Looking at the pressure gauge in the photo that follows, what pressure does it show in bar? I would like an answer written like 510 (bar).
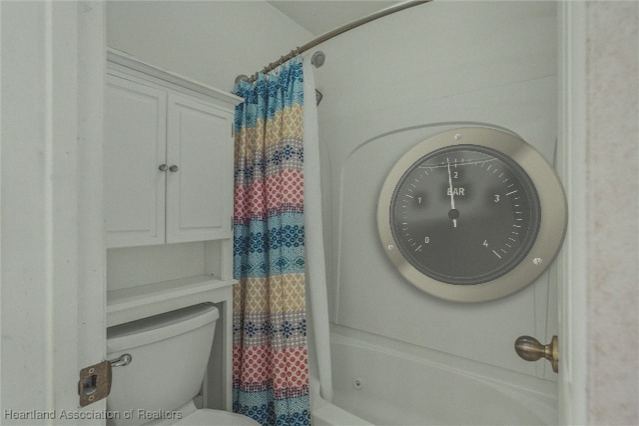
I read 1.9 (bar)
